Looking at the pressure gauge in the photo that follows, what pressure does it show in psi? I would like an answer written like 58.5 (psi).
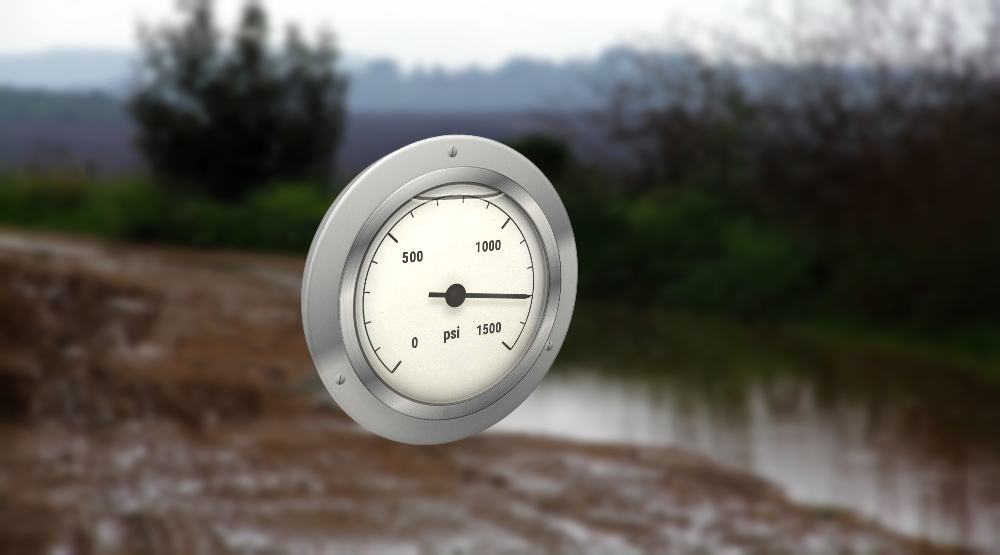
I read 1300 (psi)
